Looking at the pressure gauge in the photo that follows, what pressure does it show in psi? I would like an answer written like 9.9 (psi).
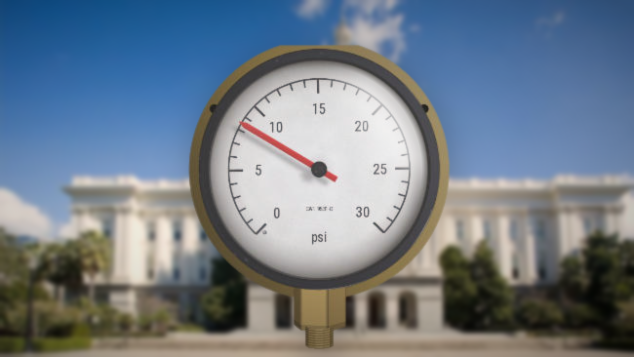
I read 8.5 (psi)
